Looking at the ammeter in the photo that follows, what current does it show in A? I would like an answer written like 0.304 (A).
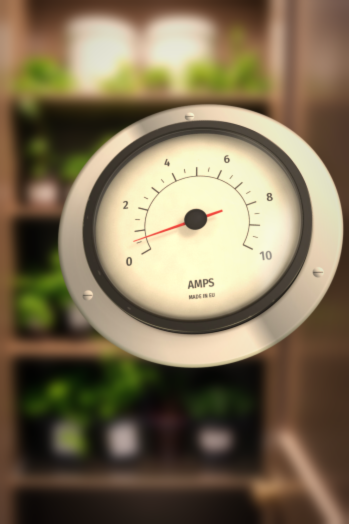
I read 0.5 (A)
